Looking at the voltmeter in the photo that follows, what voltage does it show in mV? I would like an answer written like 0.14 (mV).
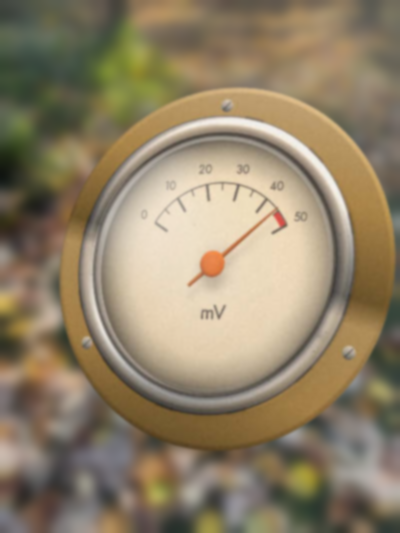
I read 45 (mV)
